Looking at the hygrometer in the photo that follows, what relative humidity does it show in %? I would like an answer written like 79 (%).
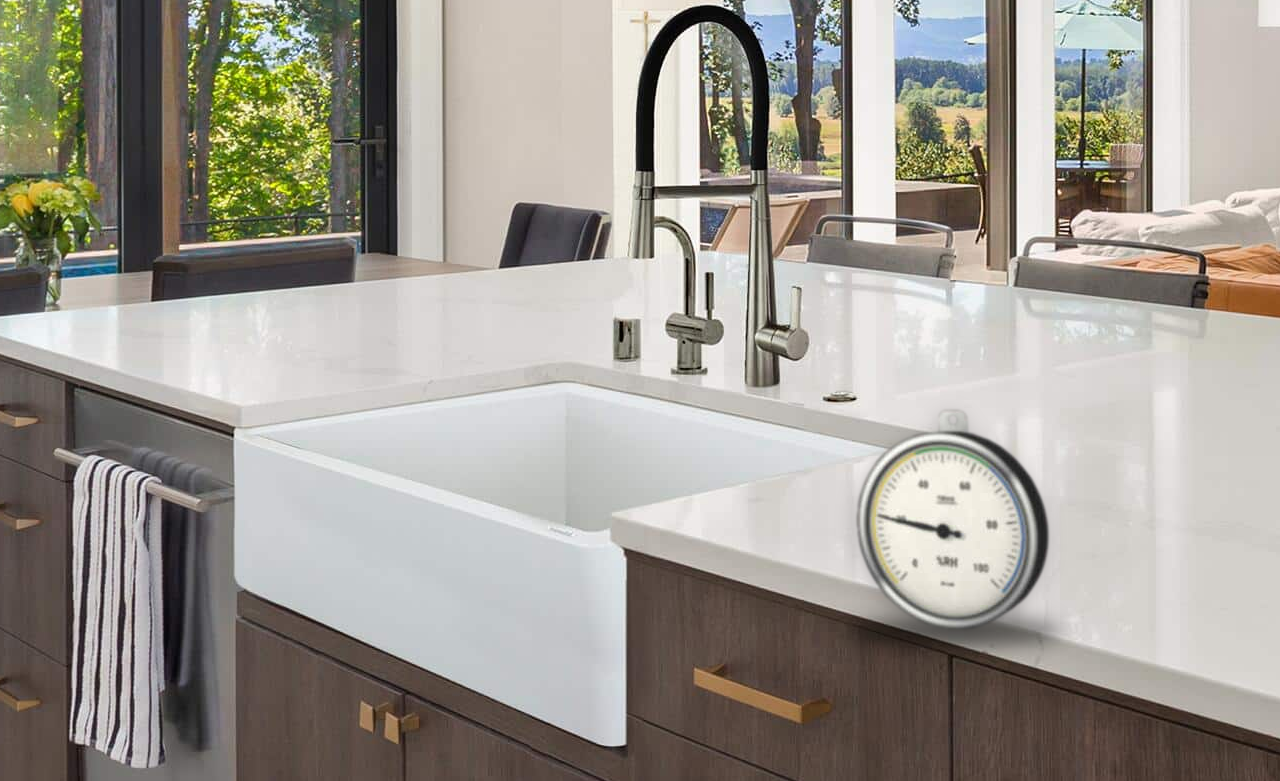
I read 20 (%)
